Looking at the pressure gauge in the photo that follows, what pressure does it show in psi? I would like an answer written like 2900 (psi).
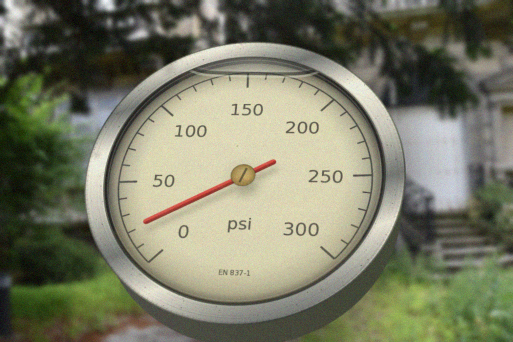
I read 20 (psi)
